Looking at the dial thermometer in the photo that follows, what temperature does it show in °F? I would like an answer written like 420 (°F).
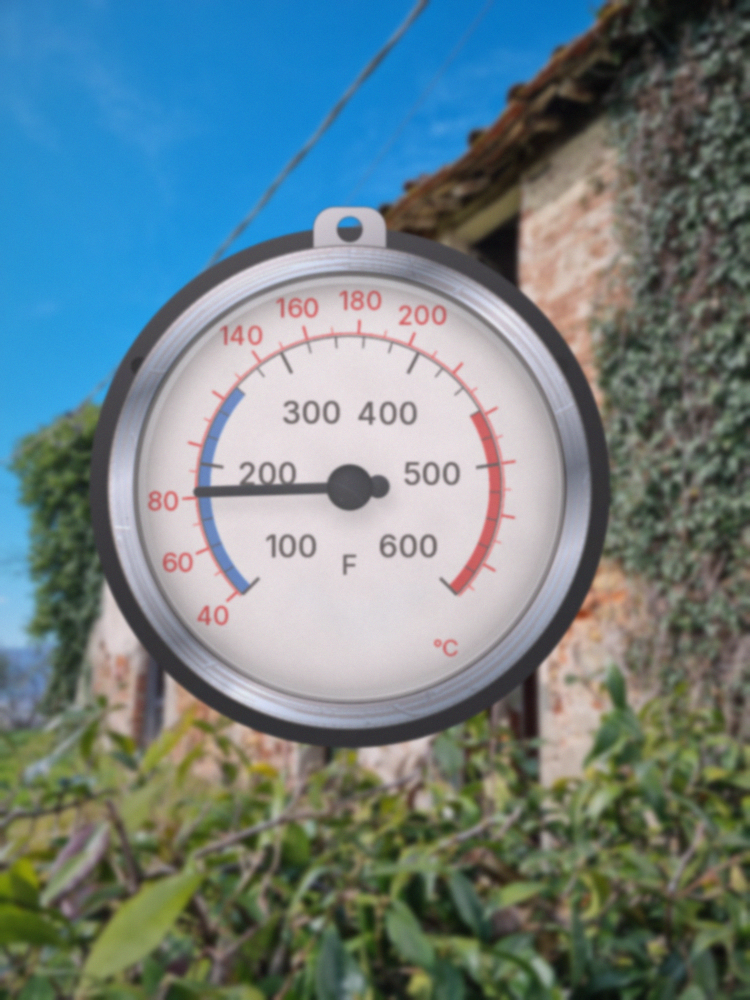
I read 180 (°F)
